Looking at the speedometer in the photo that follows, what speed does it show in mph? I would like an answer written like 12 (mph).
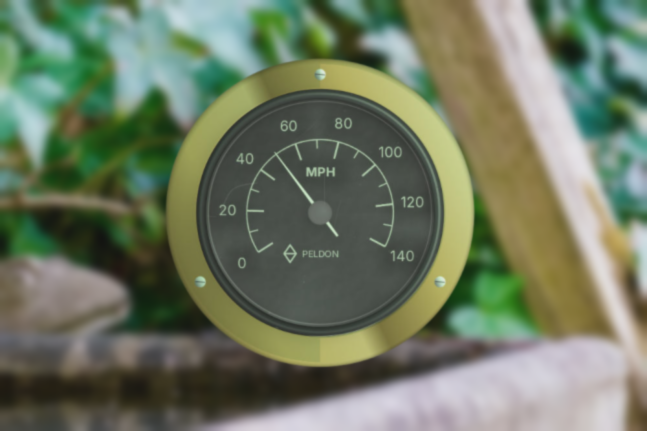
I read 50 (mph)
